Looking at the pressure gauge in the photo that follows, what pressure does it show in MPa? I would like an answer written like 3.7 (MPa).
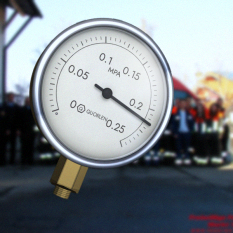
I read 0.215 (MPa)
